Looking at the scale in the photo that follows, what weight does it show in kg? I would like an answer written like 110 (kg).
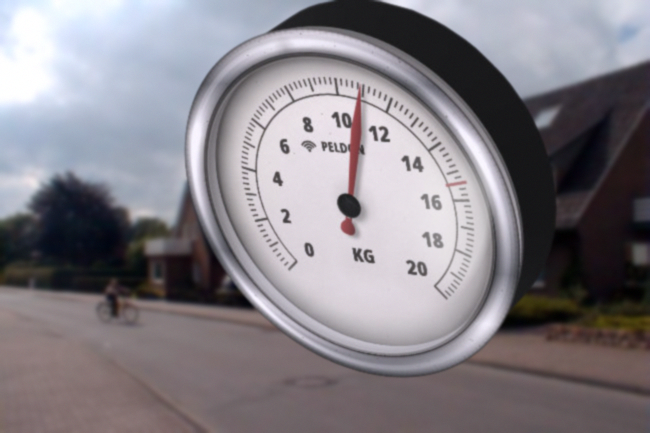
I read 11 (kg)
